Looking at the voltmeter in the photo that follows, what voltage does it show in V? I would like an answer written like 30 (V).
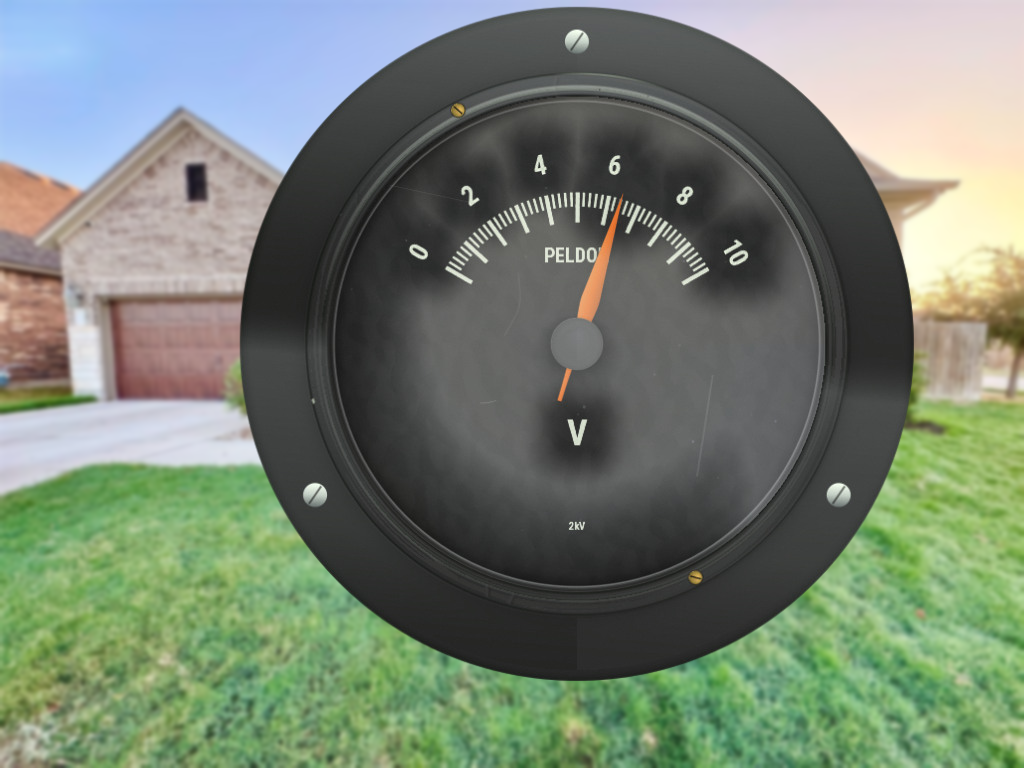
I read 6.4 (V)
